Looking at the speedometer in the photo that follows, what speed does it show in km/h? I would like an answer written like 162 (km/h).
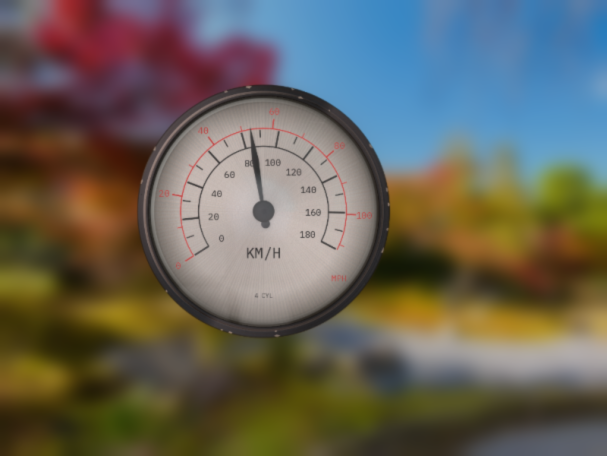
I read 85 (km/h)
